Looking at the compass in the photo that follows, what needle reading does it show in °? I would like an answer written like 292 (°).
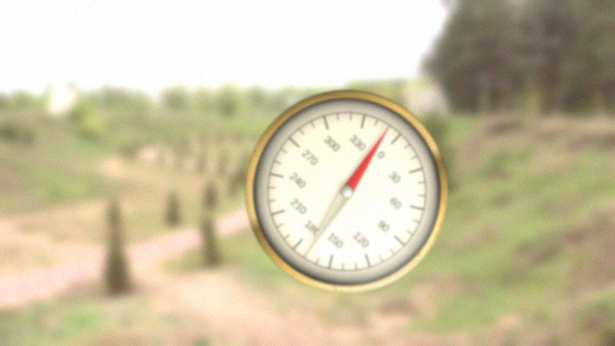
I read 350 (°)
